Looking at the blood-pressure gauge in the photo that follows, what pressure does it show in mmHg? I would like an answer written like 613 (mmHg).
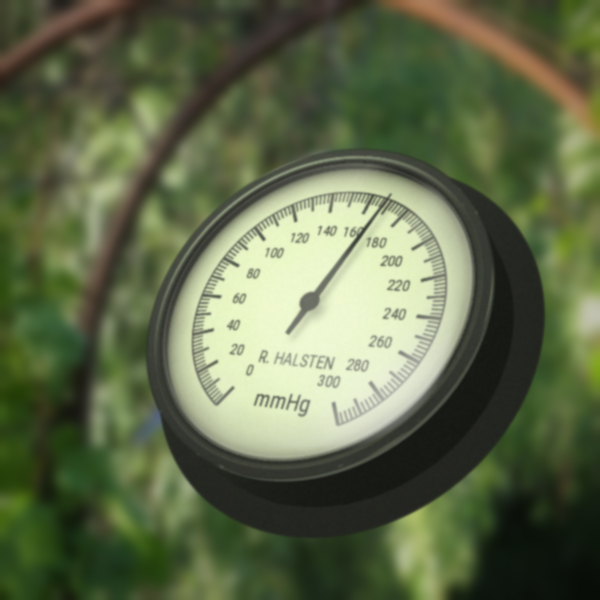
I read 170 (mmHg)
